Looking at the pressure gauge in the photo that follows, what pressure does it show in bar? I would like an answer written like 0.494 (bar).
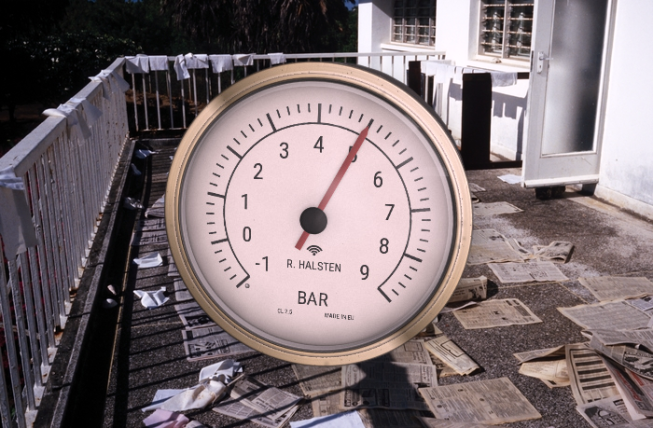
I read 5 (bar)
